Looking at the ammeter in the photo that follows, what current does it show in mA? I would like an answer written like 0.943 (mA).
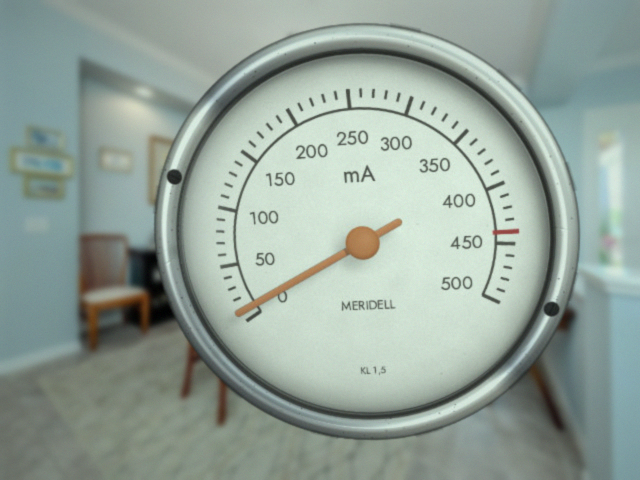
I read 10 (mA)
